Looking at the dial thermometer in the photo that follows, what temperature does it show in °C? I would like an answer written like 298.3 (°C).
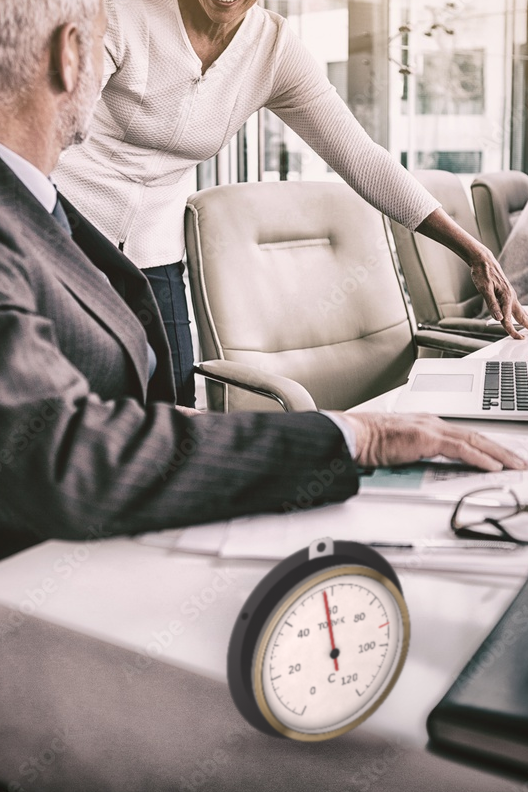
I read 56 (°C)
